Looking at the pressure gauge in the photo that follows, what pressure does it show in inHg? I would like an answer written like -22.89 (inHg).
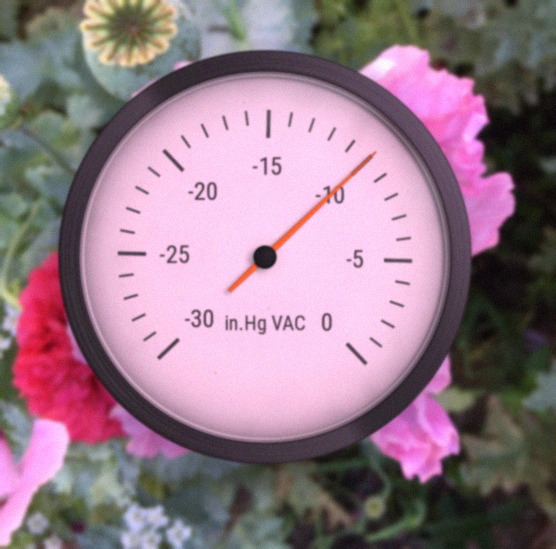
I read -10 (inHg)
